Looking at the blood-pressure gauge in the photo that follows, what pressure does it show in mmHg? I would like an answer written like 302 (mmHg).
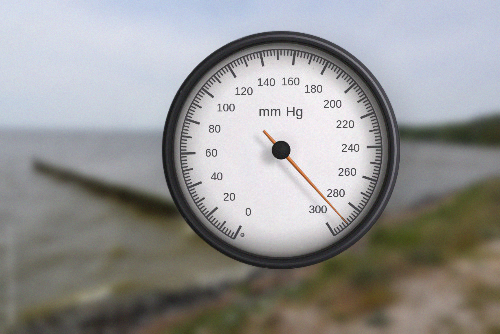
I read 290 (mmHg)
